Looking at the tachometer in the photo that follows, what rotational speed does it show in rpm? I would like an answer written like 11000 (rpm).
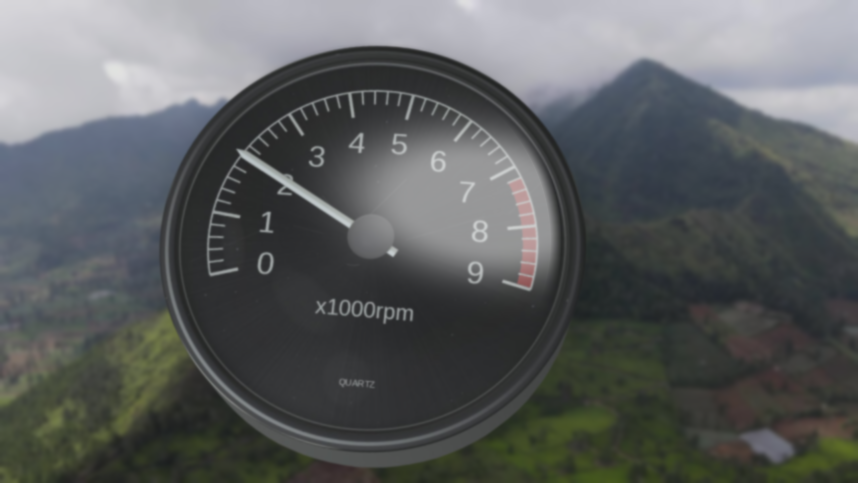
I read 2000 (rpm)
